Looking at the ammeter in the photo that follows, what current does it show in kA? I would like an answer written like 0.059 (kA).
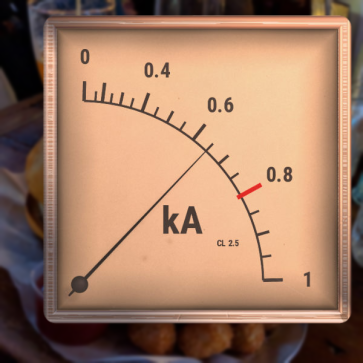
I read 0.65 (kA)
